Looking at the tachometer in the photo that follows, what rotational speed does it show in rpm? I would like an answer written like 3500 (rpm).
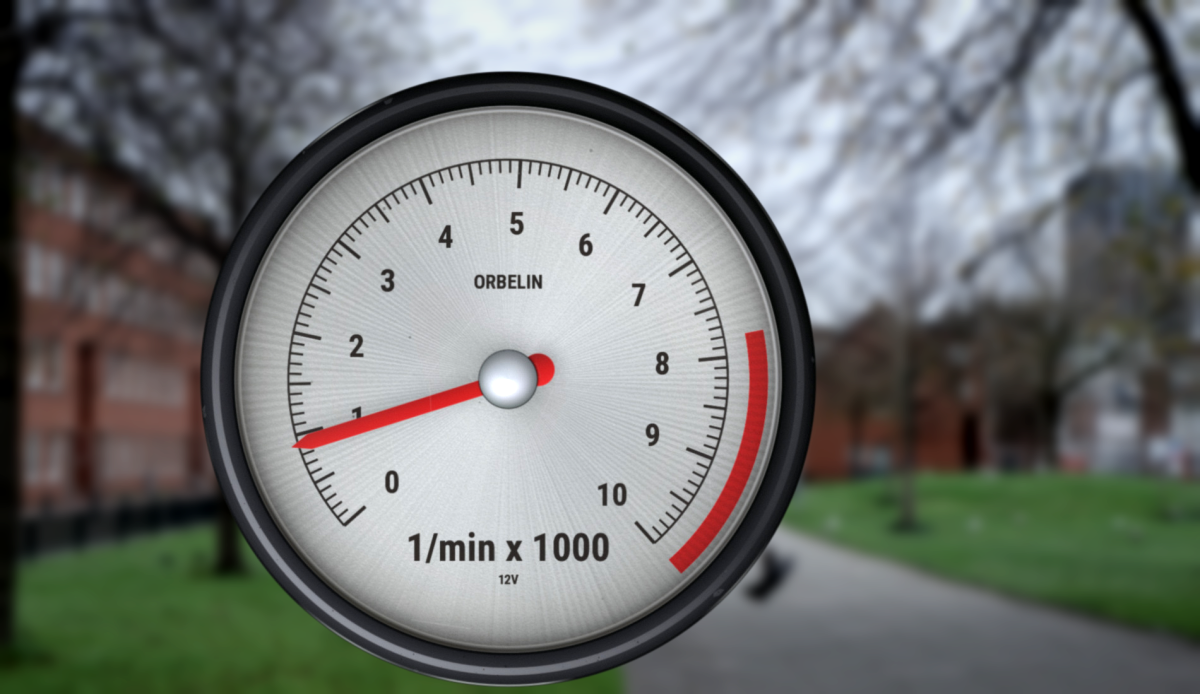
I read 900 (rpm)
